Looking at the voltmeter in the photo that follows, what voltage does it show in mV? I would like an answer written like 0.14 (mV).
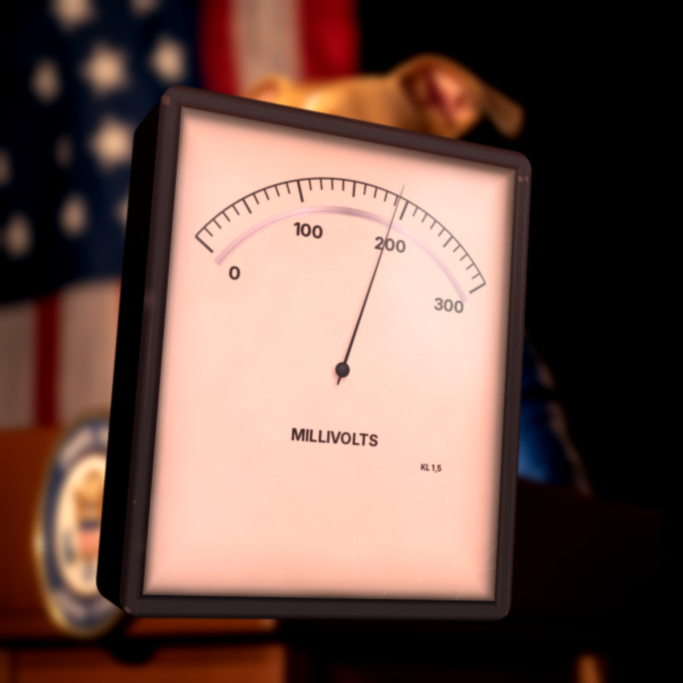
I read 190 (mV)
